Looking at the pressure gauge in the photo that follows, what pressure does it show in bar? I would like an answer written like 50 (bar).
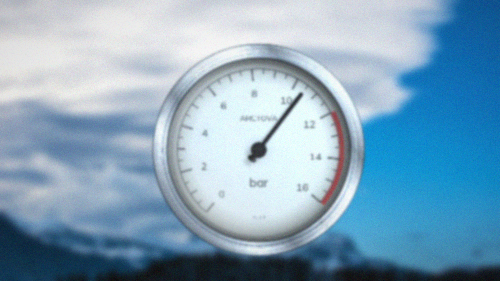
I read 10.5 (bar)
